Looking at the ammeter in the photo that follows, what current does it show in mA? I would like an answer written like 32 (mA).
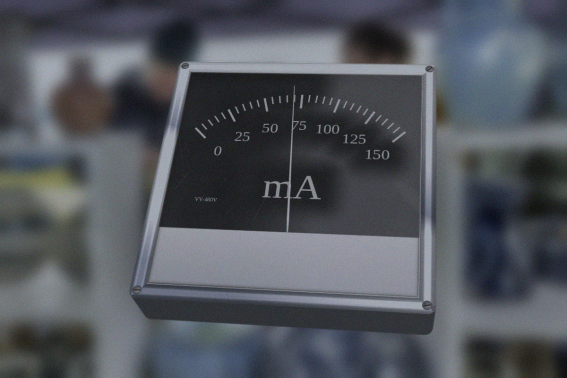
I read 70 (mA)
